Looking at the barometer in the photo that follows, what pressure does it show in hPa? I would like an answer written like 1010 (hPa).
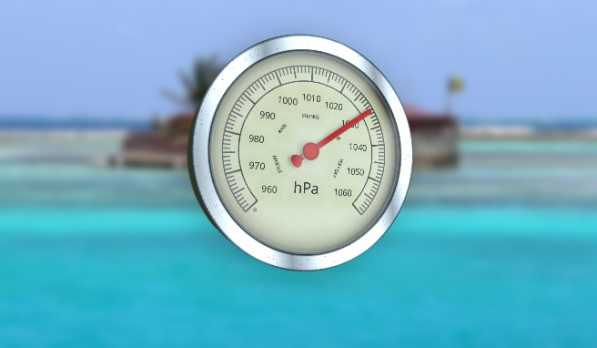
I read 1030 (hPa)
